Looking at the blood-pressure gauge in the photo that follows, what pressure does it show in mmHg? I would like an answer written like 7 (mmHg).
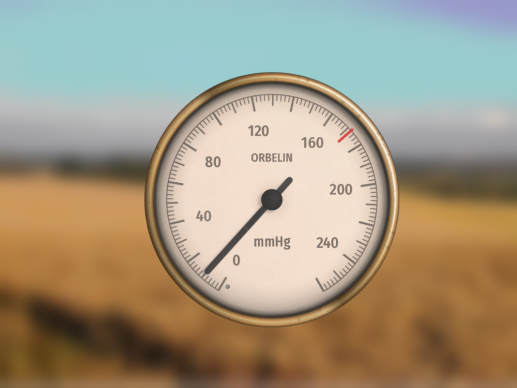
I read 10 (mmHg)
